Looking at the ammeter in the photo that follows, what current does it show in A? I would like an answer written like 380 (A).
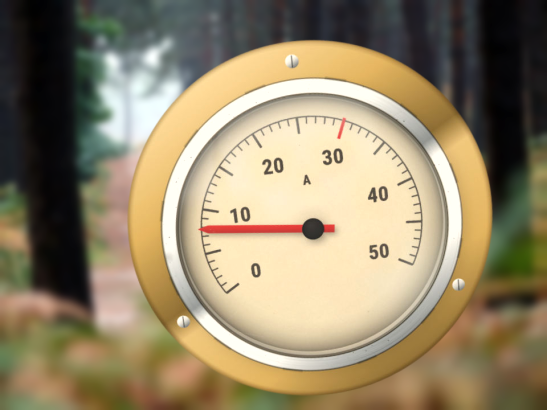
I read 8 (A)
